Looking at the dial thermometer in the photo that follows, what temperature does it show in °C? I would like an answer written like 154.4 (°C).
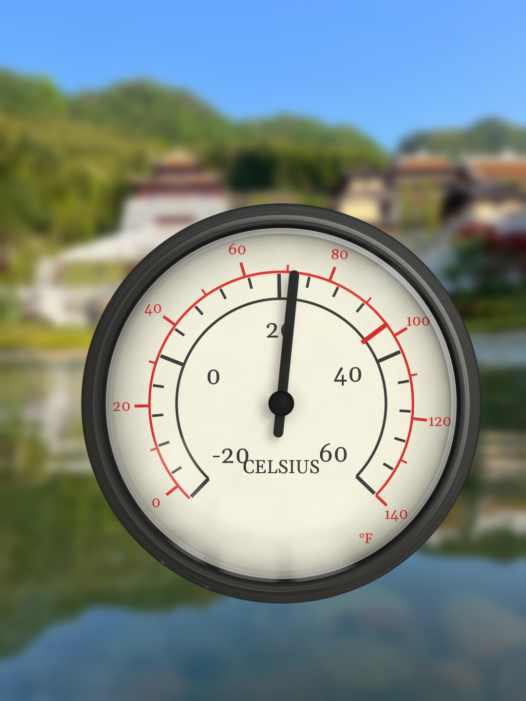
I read 22 (°C)
